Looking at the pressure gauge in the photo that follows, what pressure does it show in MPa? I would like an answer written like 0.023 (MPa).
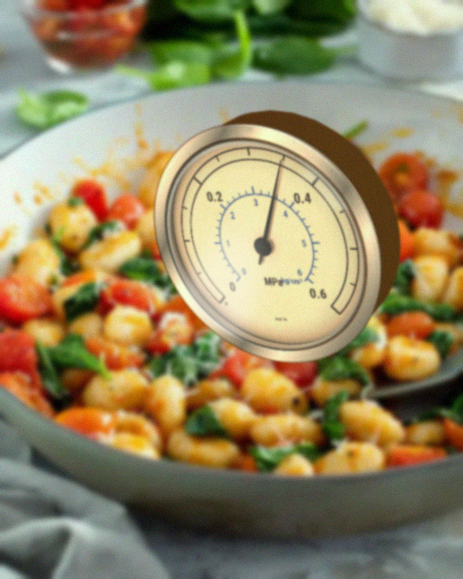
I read 0.35 (MPa)
